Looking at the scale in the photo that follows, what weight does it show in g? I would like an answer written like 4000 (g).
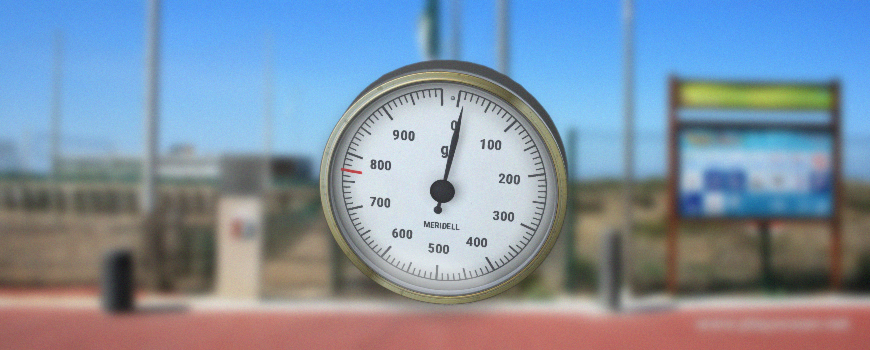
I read 10 (g)
